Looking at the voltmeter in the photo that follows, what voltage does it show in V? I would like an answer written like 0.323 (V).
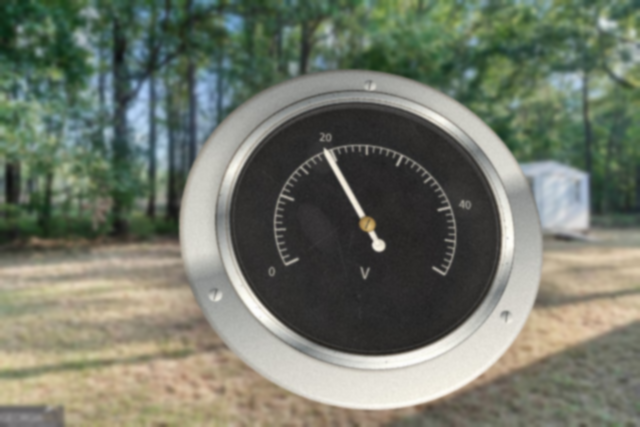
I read 19 (V)
